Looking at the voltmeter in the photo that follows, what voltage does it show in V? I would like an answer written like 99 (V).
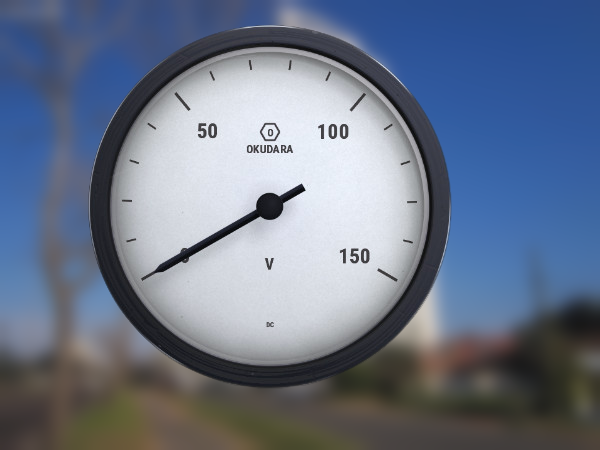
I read 0 (V)
